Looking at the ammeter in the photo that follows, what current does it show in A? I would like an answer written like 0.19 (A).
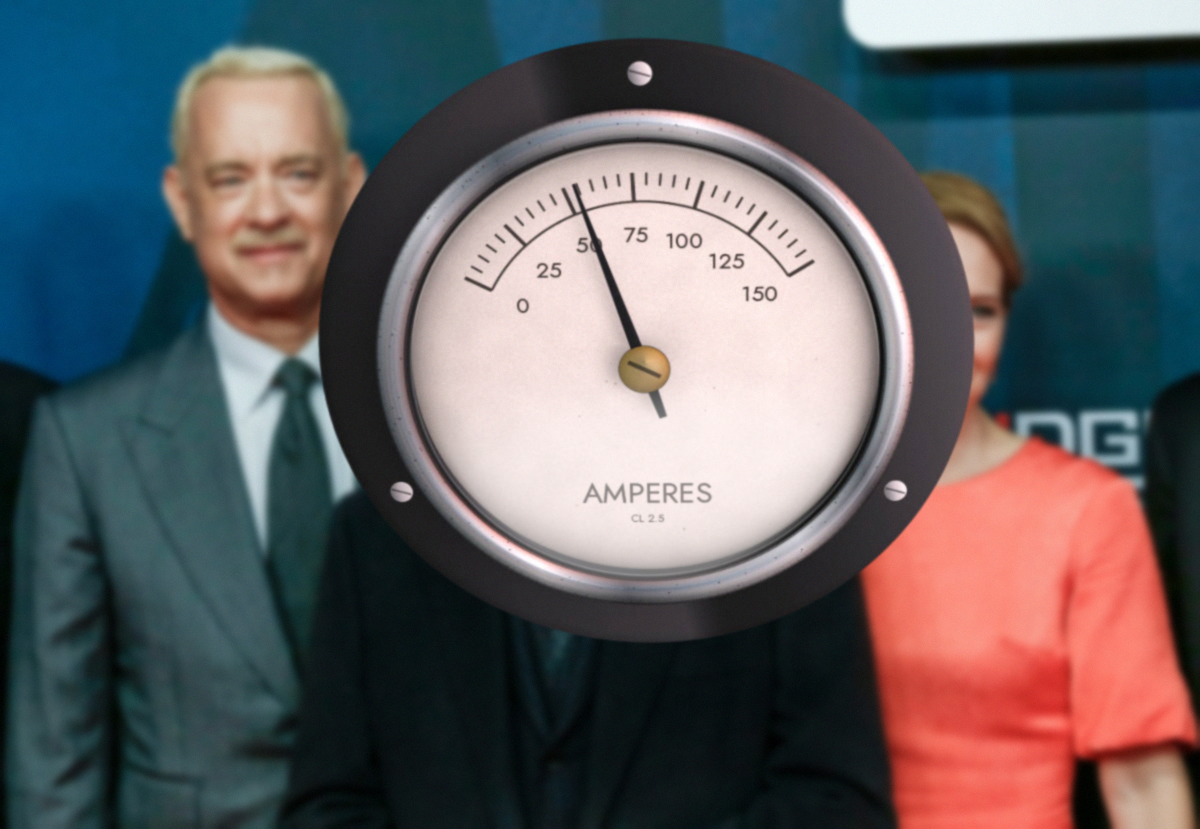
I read 55 (A)
